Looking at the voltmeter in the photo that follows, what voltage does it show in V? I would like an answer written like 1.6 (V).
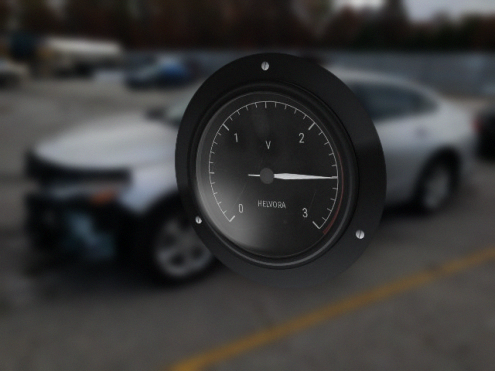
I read 2.5 (V)
